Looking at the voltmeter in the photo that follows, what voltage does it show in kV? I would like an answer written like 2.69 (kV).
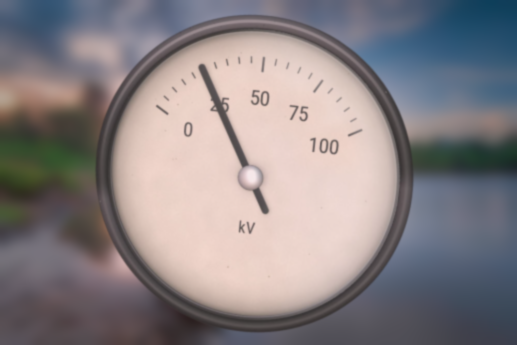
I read 25 (kV)
